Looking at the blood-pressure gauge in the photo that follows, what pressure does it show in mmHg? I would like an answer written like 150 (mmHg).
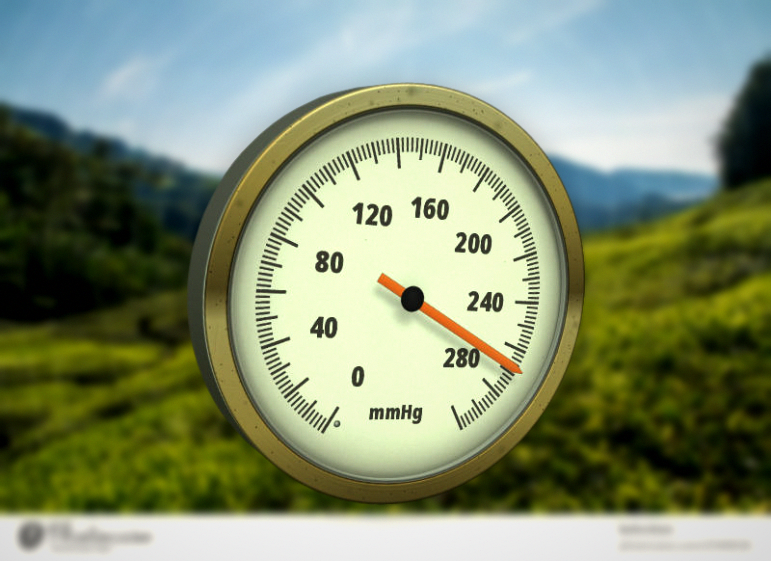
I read 268 (mmHg)
